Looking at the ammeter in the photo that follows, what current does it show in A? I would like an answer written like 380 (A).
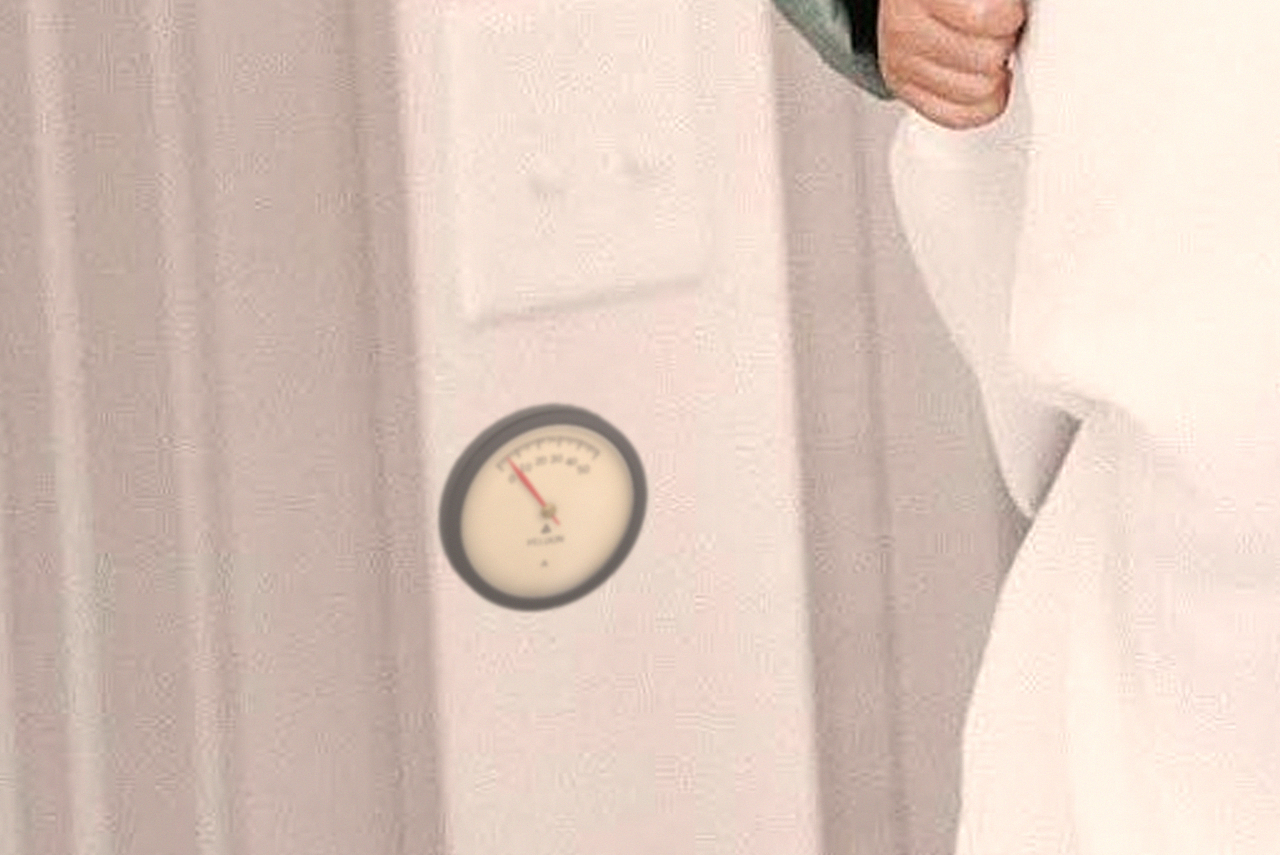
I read 5 (A)
